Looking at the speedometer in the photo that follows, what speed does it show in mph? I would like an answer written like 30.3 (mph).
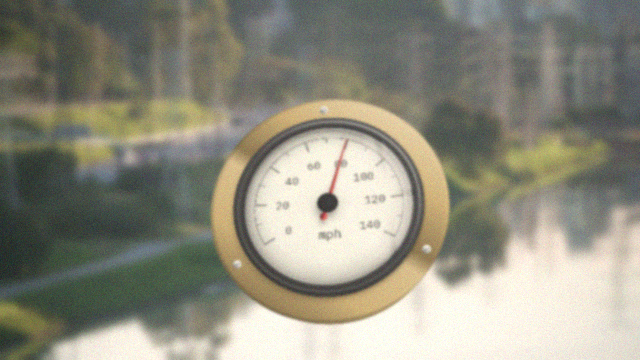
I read 80 (mph)
